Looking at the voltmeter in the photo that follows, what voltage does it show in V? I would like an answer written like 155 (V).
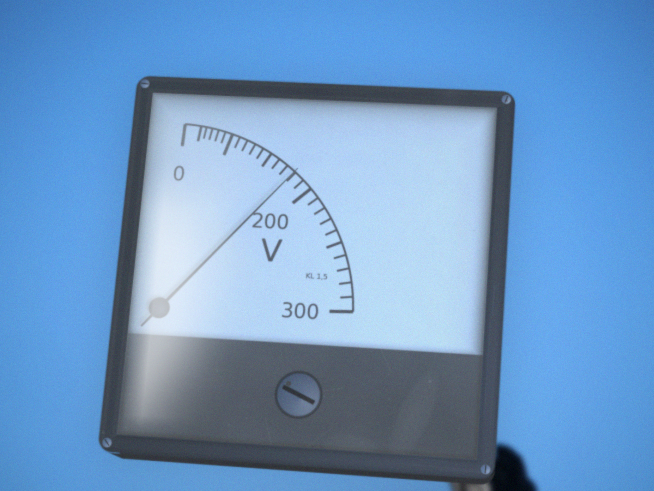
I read 180 (V)
